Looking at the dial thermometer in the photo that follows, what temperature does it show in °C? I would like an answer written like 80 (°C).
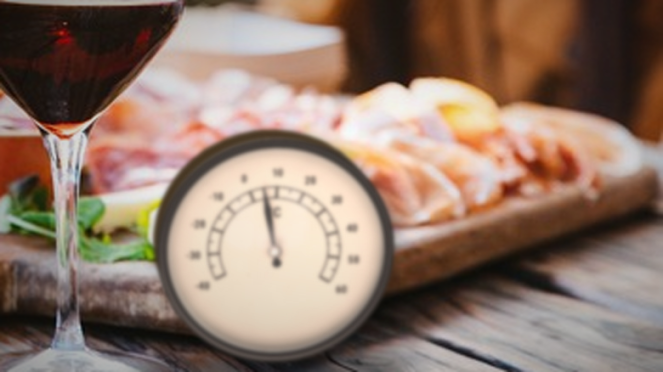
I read 5 (°C)
